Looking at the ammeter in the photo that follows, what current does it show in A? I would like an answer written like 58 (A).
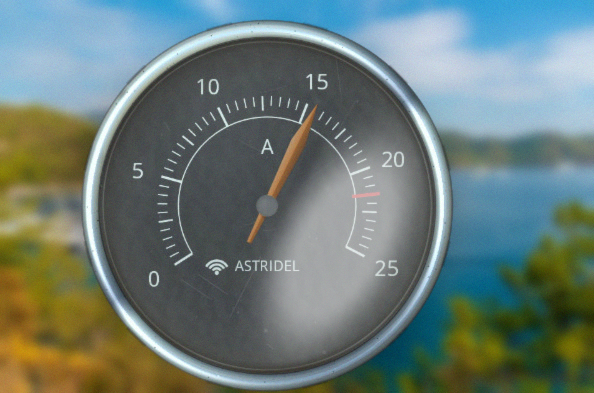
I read 15.5 (A)
